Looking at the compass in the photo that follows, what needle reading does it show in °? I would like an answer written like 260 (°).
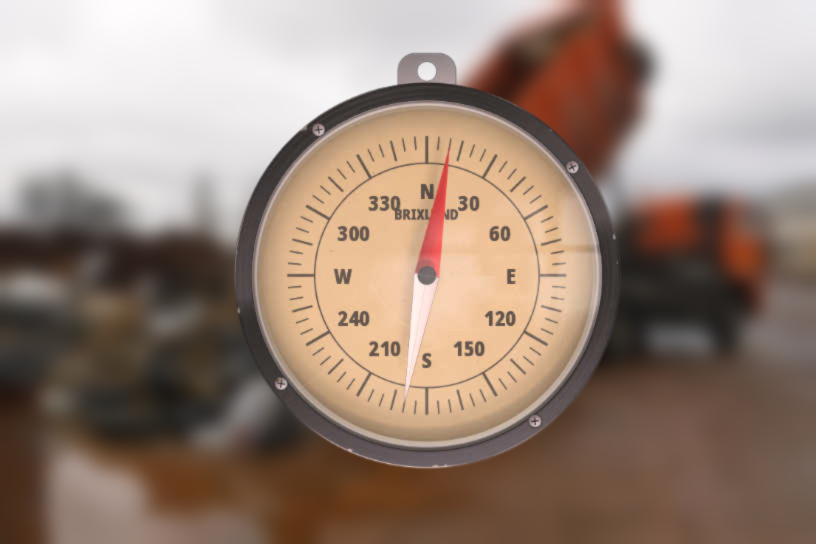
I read 10 (°)
